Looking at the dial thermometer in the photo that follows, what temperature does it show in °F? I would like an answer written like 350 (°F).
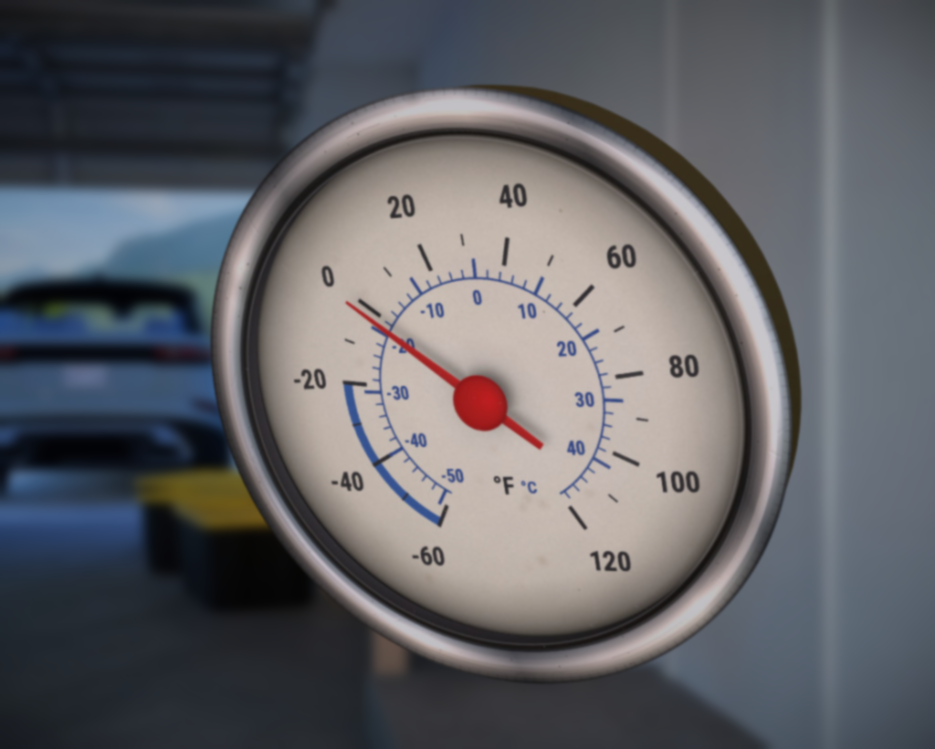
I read 0 (°F)
